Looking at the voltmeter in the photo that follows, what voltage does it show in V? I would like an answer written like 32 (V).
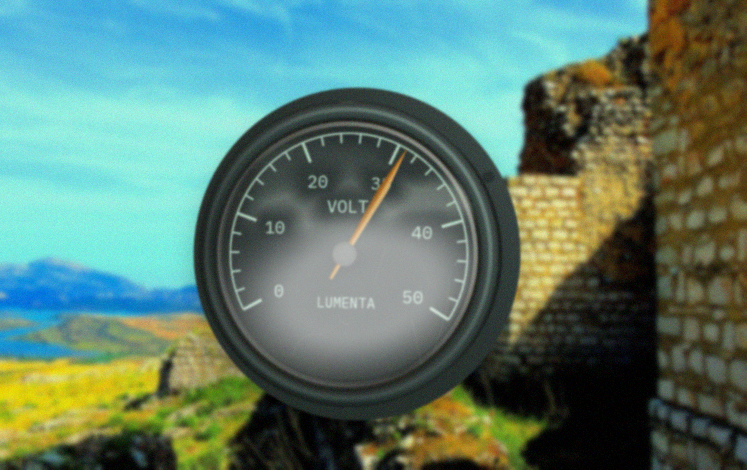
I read 31 (V)
